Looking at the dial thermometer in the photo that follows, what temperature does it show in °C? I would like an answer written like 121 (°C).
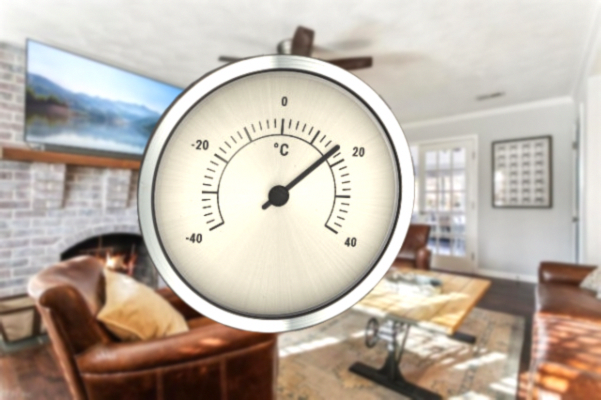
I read 16 (°C)
